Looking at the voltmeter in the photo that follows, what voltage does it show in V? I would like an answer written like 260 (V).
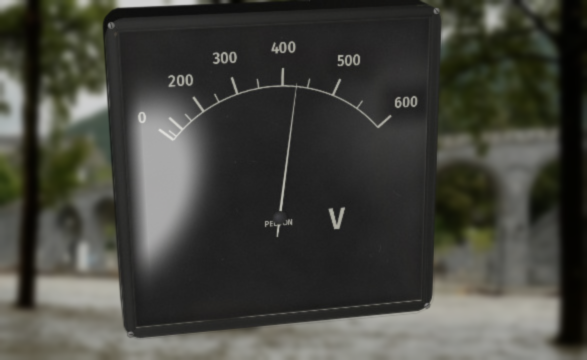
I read 425 (V)
